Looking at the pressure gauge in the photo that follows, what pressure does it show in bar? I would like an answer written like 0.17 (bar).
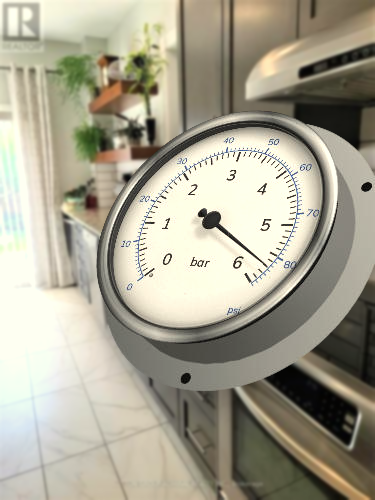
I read 5.7 (bar)
